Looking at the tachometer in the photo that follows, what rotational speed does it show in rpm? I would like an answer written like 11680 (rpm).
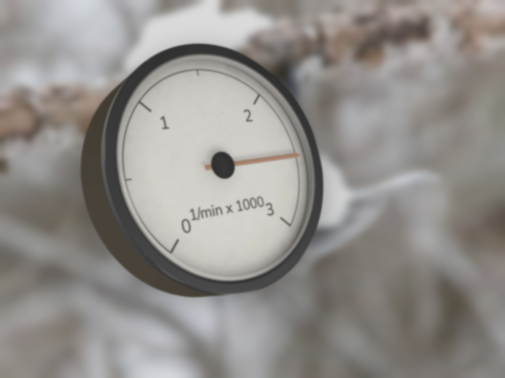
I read 2500 (rpm)
